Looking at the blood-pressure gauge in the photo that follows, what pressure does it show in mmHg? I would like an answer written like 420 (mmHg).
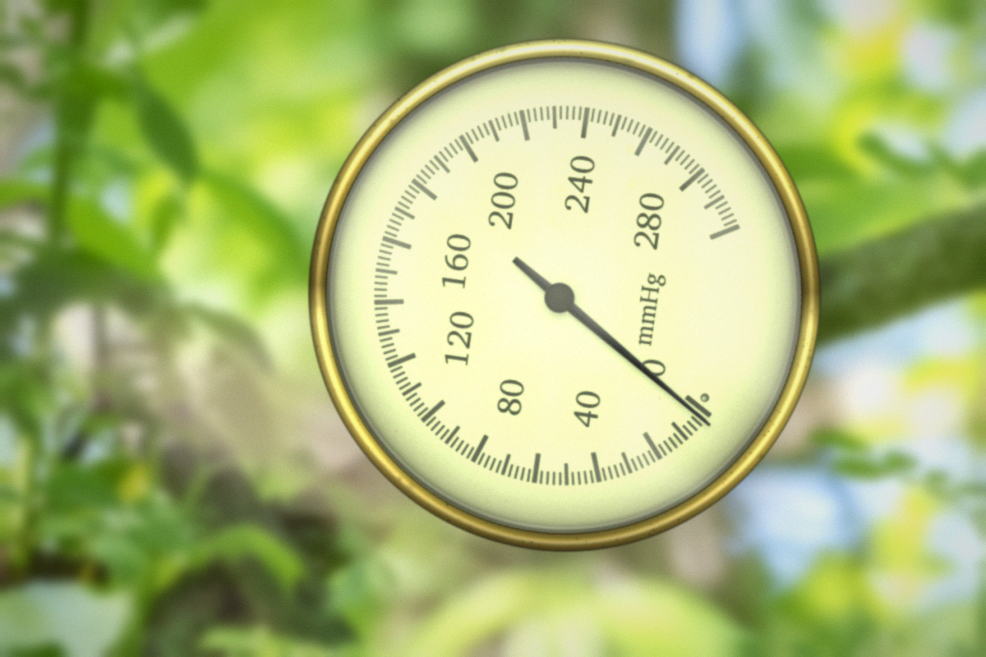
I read 2 (mmHg)
